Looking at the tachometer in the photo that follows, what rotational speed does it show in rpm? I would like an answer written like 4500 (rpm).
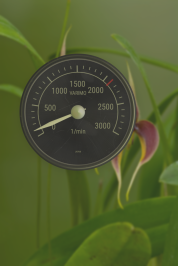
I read 100 (rpm)
